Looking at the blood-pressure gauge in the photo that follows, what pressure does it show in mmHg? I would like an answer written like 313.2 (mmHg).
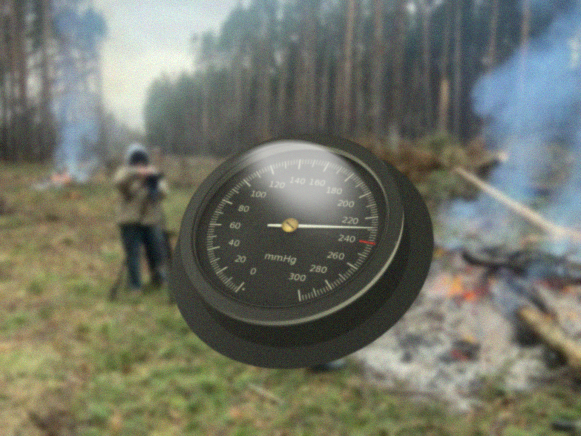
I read 230 (mmHg)
